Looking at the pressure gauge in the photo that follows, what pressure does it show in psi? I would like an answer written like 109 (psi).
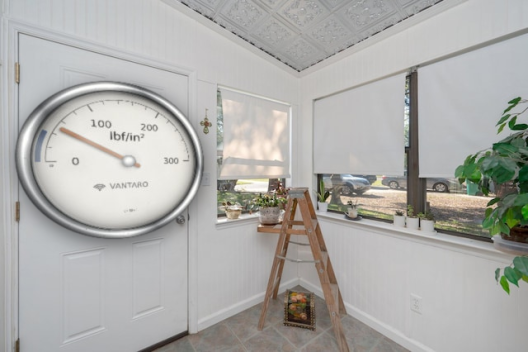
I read 50 (psi)
